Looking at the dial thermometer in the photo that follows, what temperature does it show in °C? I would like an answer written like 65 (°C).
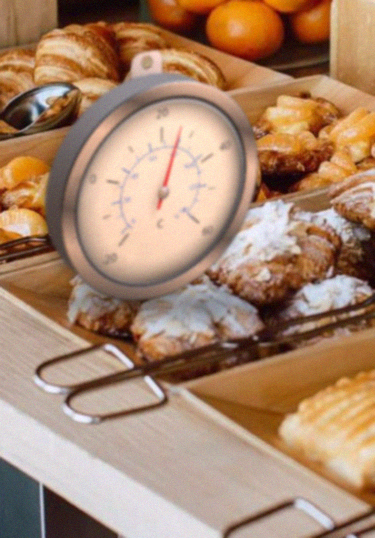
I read 25 (°C)
